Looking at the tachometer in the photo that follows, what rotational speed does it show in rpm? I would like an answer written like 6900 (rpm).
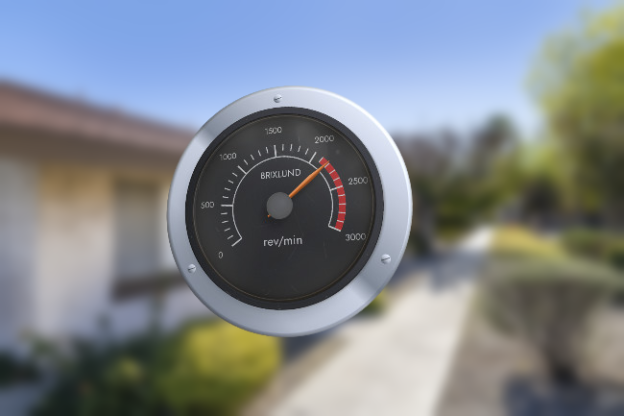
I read 2200 (rpm)
